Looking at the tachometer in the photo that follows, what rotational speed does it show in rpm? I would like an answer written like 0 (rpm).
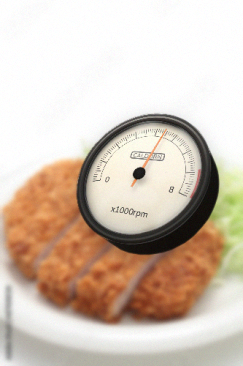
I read 4500 (rpm)
